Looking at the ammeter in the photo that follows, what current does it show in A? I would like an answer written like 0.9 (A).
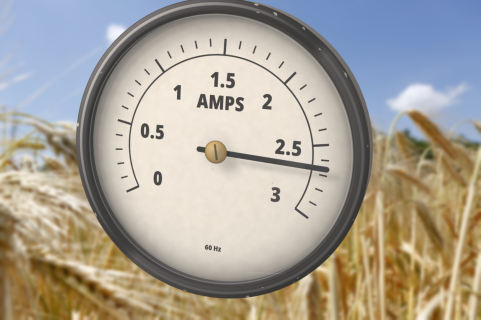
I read 2.65 (A)
